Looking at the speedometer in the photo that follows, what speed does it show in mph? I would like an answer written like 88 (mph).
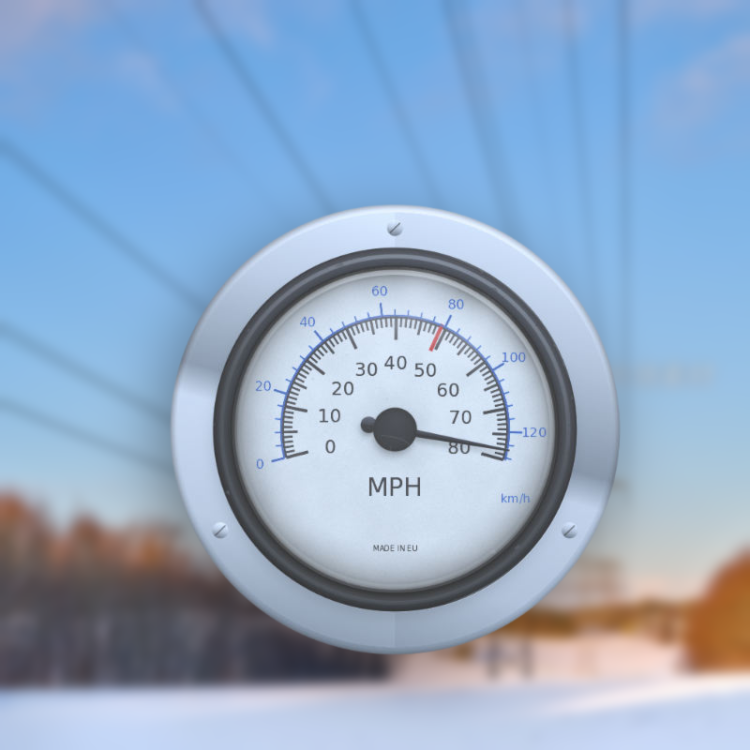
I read 78 (mph)
